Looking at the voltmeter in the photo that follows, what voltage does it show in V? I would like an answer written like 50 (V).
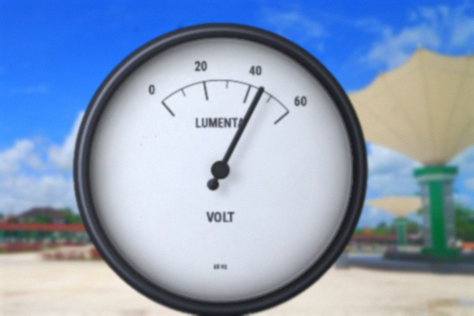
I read 45 (V)
